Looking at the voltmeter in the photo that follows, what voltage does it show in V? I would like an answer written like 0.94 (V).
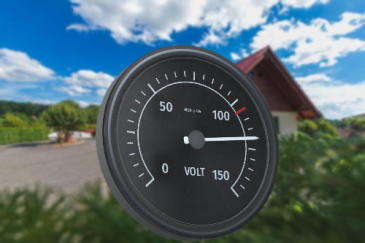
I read 120 (V)
